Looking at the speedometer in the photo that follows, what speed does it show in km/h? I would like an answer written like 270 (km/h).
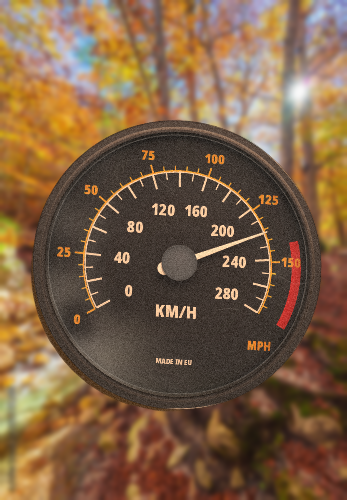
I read 220 (km/h)
